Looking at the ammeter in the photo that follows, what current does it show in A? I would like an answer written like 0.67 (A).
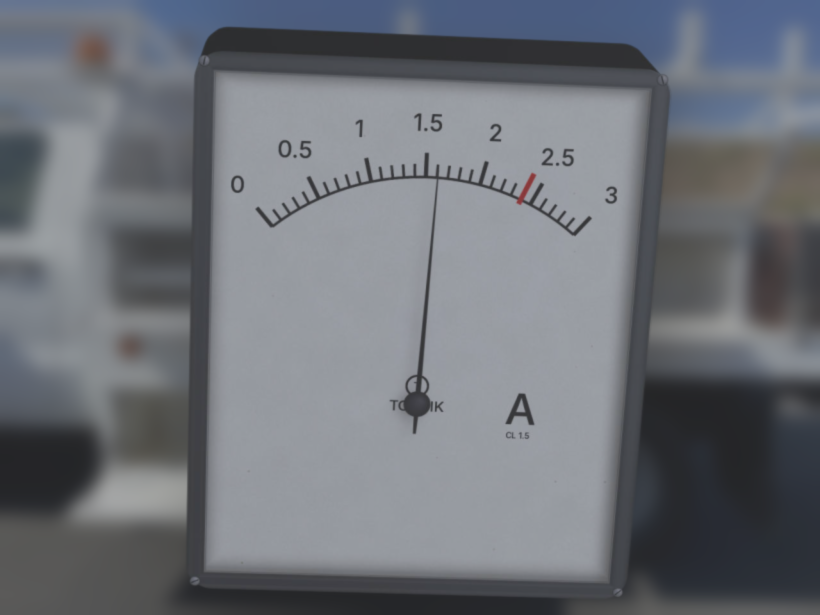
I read 1.6 (A)
